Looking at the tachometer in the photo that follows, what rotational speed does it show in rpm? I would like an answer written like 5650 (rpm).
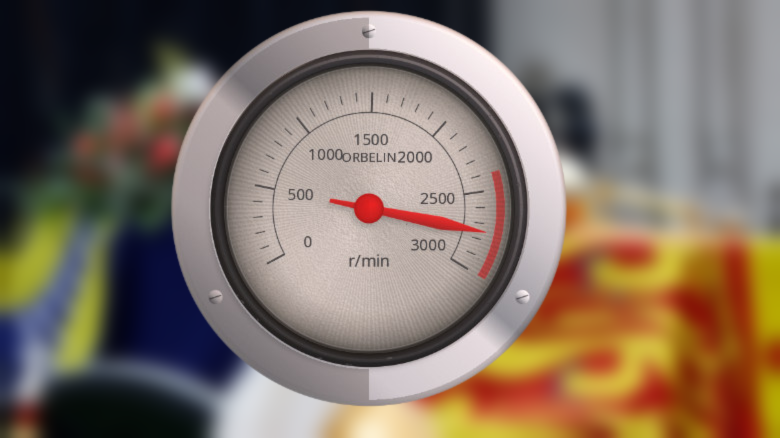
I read 2750 (rpm)
